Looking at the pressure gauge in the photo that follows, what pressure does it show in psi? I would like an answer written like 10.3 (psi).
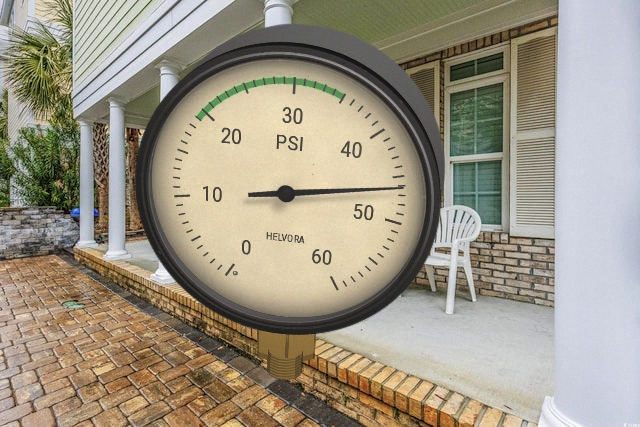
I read 46 (psi)
